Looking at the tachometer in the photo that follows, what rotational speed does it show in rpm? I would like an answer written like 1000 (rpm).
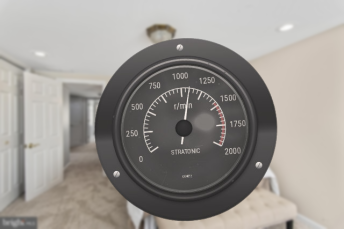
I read 1100 (rpm)
